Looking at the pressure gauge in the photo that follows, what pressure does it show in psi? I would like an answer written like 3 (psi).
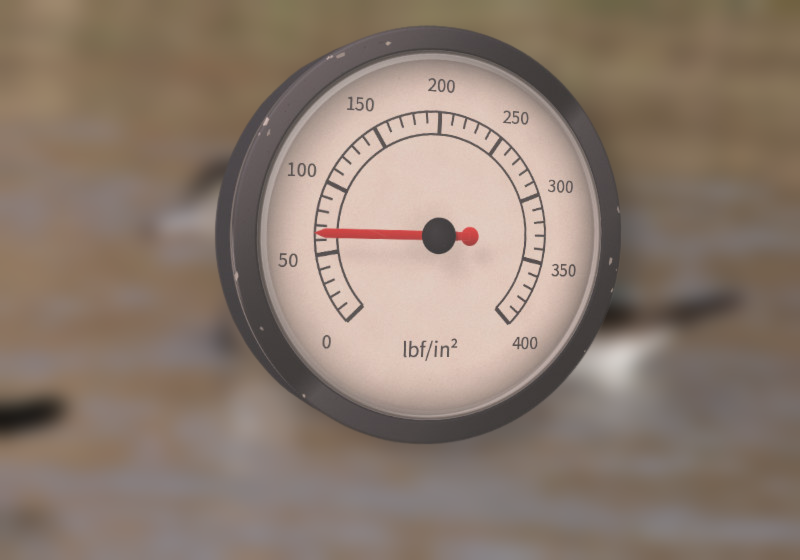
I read 65 (psi)
